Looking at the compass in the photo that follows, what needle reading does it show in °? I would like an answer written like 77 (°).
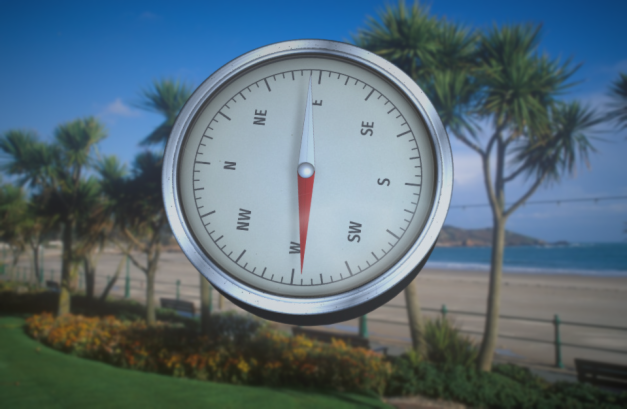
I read 265 (°)
